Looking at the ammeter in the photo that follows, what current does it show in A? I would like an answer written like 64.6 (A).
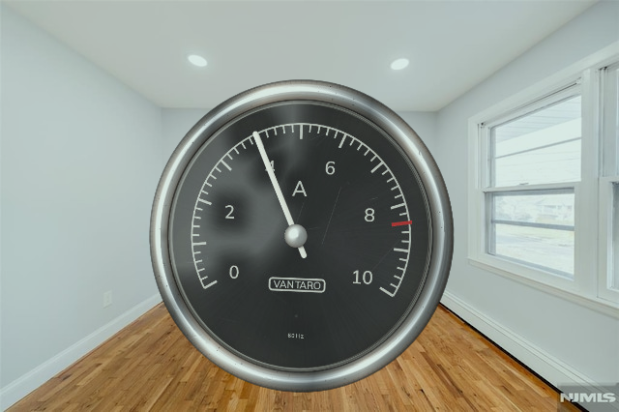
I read 4 (A)
